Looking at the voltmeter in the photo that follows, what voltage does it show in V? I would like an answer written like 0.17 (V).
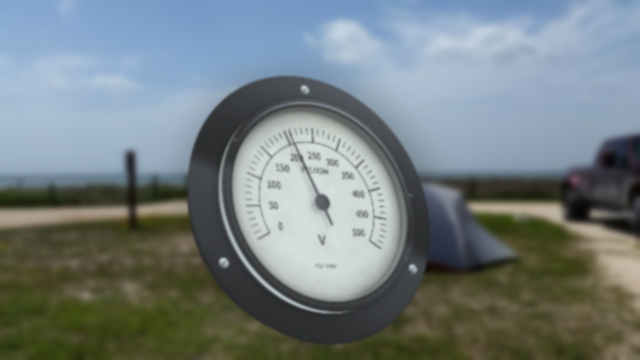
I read 200 (V)
